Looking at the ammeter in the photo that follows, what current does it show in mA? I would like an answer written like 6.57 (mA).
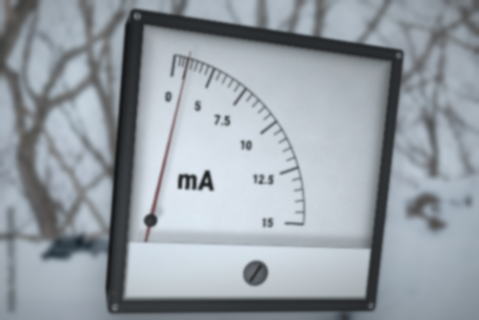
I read 2.5 (mA)
